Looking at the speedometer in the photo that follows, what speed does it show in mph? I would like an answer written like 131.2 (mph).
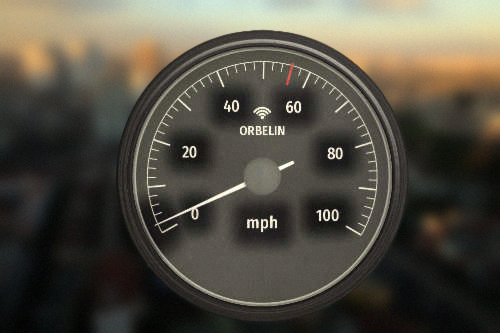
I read 2 (mph)
